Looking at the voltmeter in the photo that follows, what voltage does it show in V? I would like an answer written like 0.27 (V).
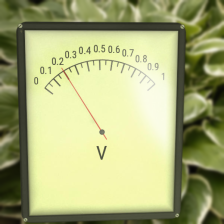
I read 0.2 (V)
